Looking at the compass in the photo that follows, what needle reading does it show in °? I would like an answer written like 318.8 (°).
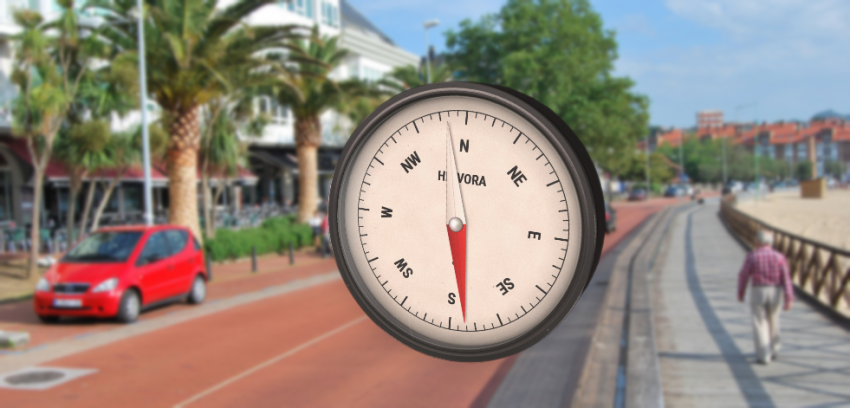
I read 170 (°)
